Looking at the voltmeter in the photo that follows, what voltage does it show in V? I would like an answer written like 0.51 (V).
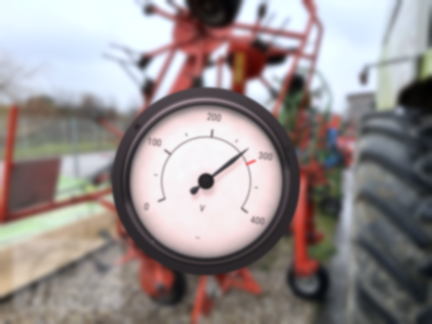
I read 275 (V)
